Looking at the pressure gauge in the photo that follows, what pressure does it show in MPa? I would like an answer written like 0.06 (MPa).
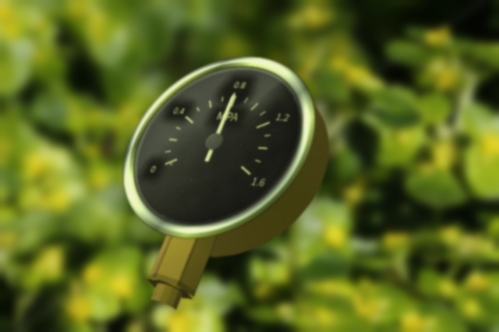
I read 0.8 (MPa)
